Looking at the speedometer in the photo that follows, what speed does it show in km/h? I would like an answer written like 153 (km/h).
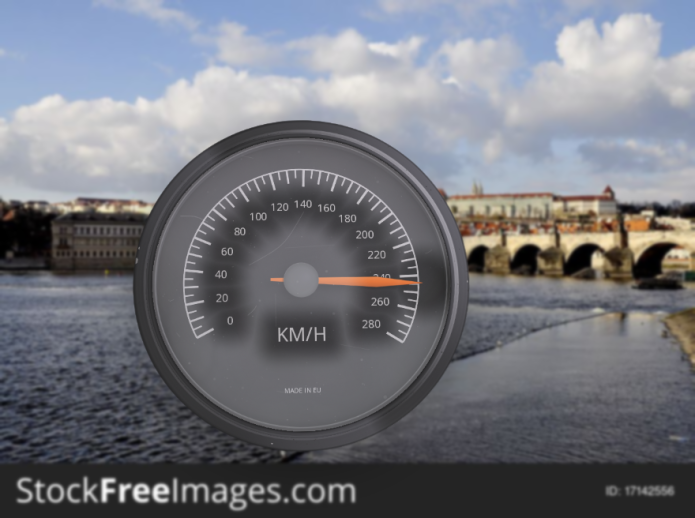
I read 245 (km/h)
